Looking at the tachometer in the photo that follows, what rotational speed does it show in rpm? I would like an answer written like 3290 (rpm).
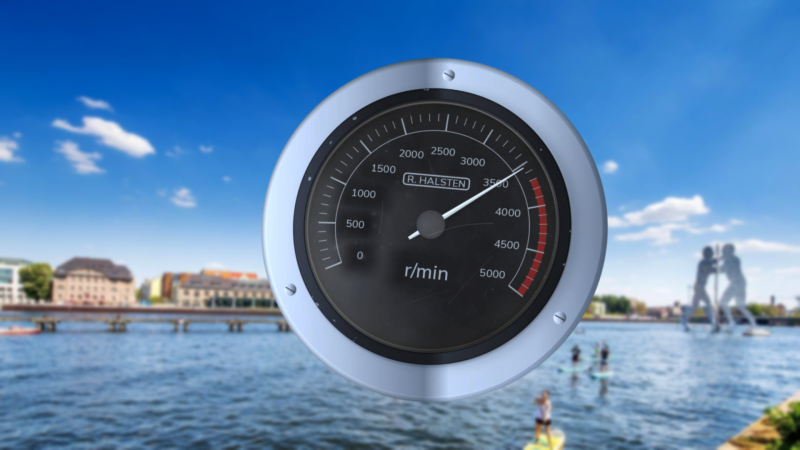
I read 3550 (rpm)
